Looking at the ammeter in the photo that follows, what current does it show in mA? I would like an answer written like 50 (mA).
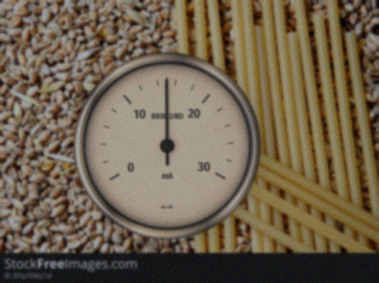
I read 15 (mA)
